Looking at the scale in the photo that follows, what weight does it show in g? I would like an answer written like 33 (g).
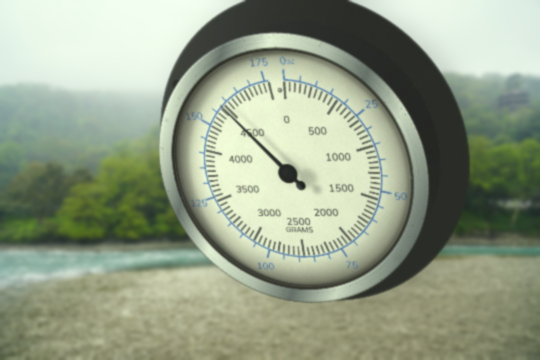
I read 4500 (g)
